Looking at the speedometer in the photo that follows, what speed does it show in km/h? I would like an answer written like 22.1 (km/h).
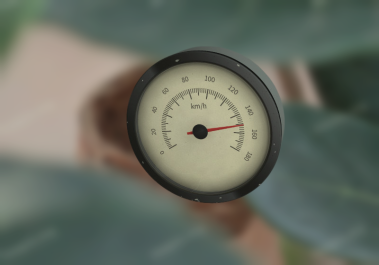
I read 150 (km/h)
